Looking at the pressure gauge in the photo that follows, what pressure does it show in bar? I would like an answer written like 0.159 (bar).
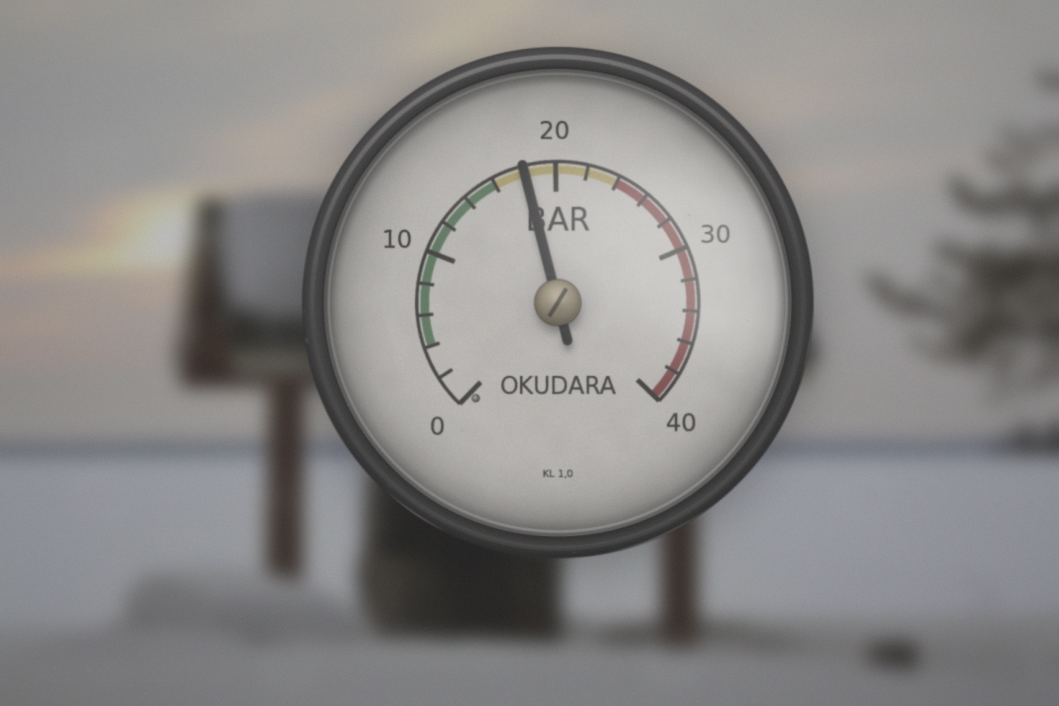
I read 18 (bar)
